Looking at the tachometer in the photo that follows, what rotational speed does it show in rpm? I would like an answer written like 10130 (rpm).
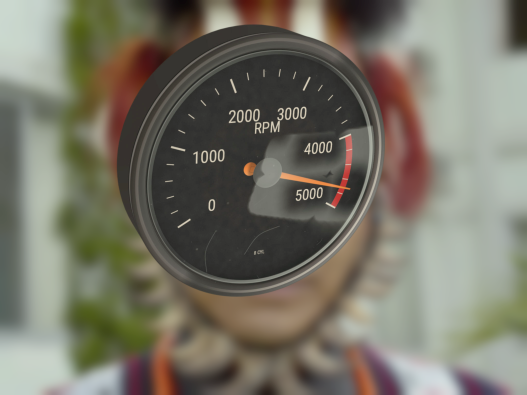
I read 4700 (rpm)
